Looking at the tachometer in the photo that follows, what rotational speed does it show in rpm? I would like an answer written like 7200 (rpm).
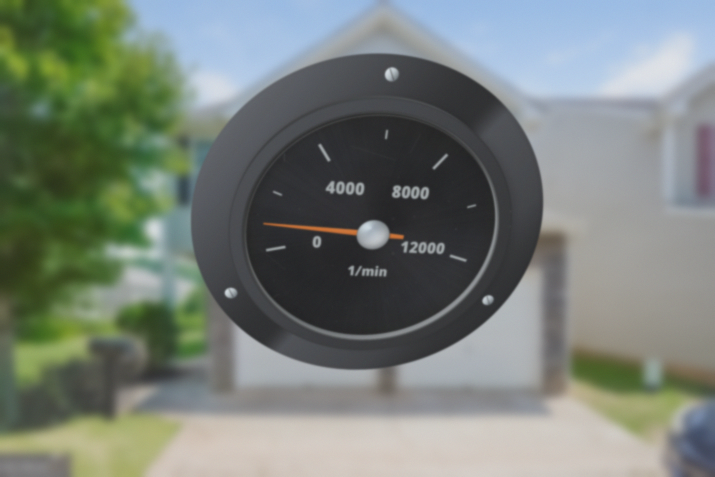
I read 1000 (rpm)
